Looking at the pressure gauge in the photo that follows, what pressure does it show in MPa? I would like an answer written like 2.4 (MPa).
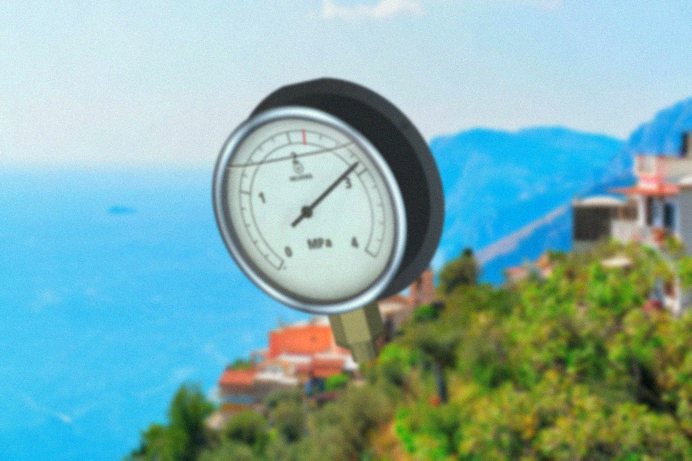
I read 2.9 (MPa)
